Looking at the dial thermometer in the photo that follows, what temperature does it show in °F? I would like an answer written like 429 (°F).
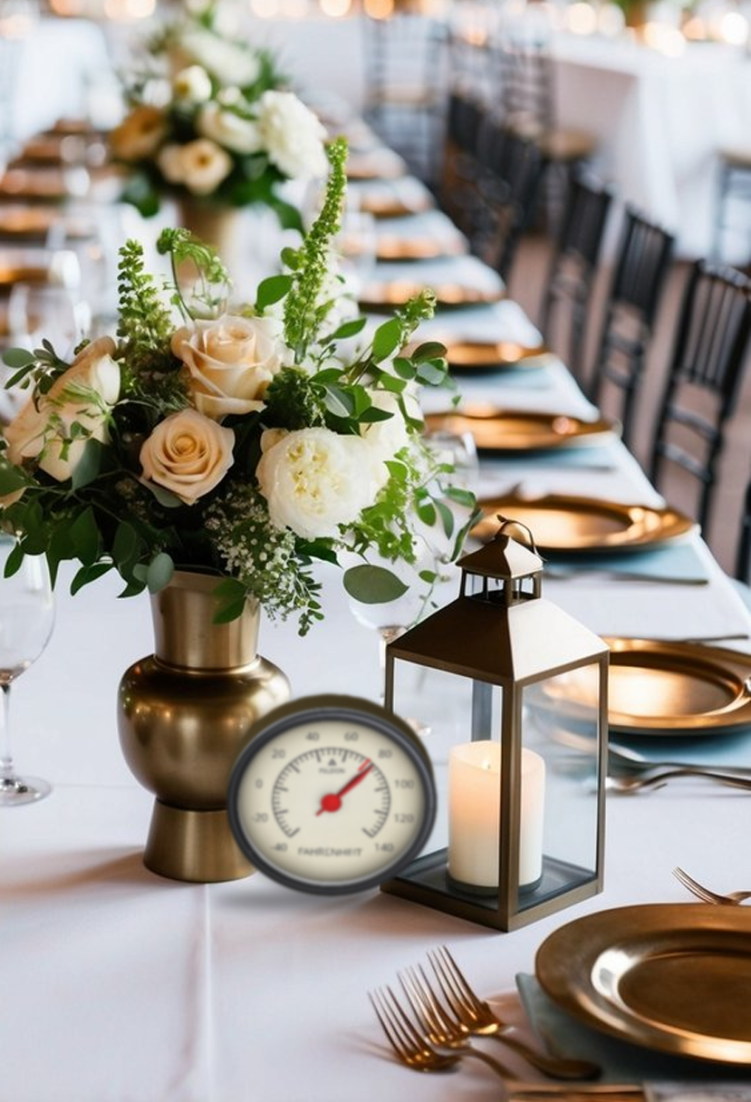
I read 80 (°F)
